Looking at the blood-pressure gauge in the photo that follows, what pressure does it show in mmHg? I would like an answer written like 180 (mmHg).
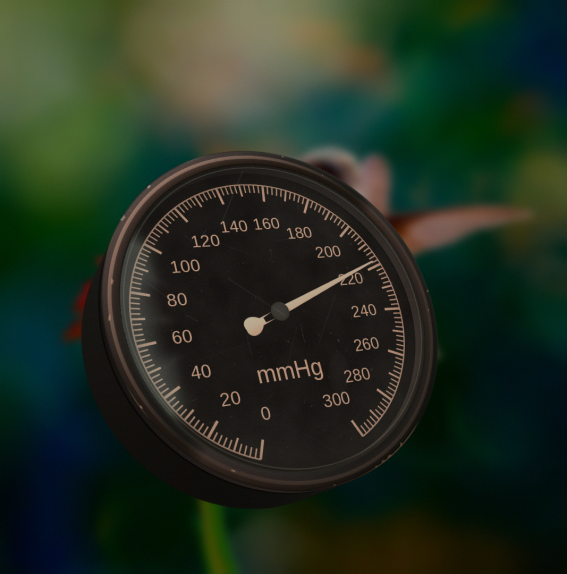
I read 218 (mmHg)
